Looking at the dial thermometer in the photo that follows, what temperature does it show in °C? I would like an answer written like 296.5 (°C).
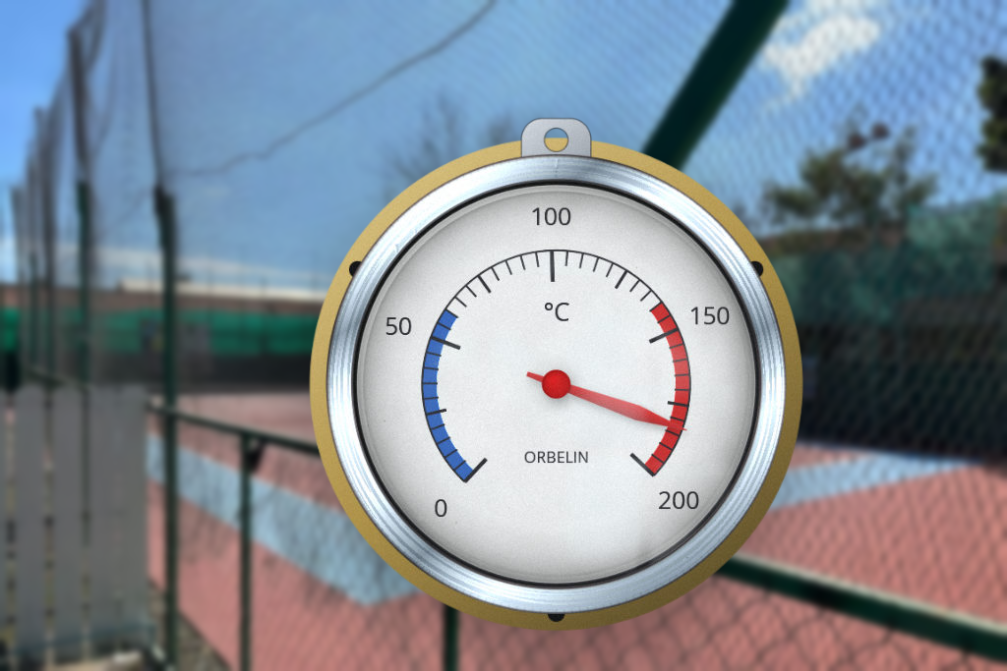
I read 182.5 (°C)
